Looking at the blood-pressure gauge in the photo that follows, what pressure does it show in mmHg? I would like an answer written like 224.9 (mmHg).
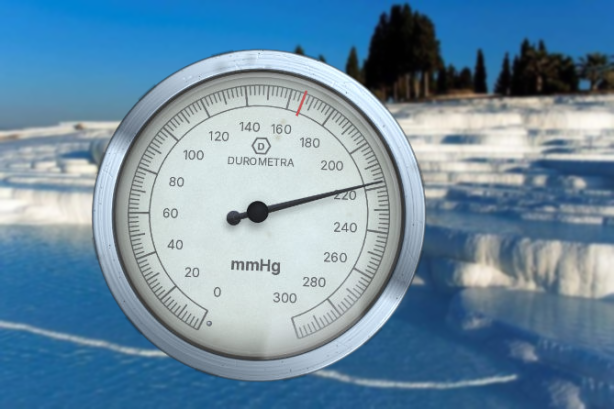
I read 218 (mmHg)
